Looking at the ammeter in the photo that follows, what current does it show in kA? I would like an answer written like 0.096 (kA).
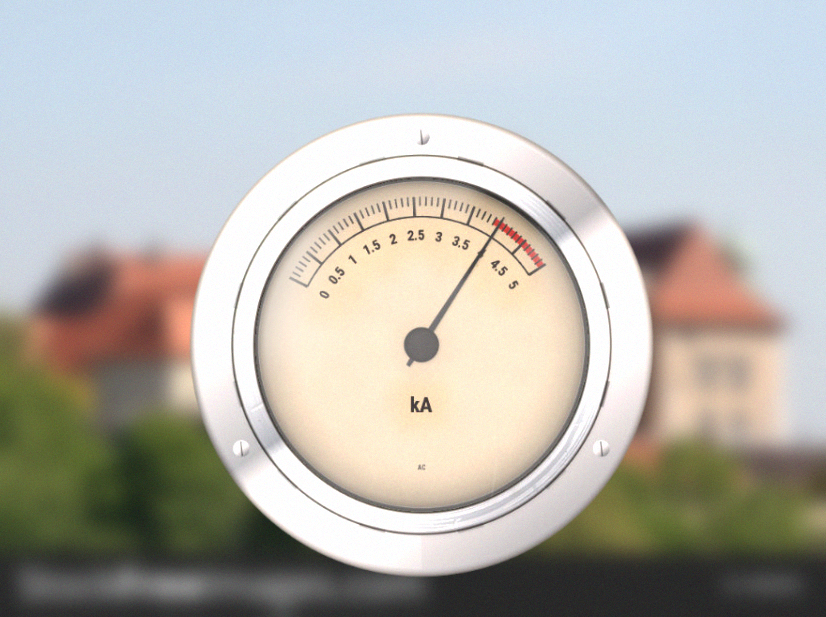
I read 4 (kA)
